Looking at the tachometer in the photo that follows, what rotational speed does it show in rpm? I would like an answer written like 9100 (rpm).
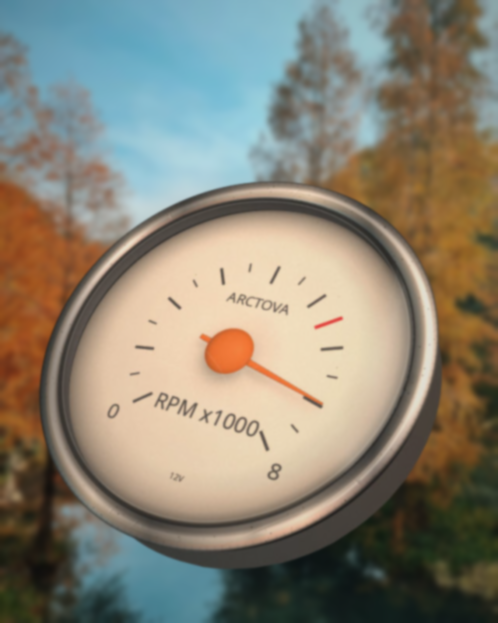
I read 7000 (rpm)
